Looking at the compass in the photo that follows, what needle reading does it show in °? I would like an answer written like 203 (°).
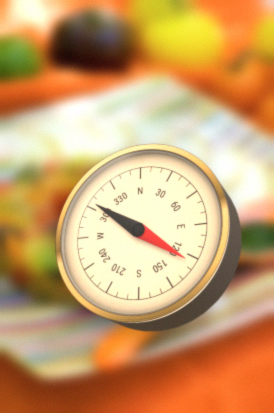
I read 125 (°)
